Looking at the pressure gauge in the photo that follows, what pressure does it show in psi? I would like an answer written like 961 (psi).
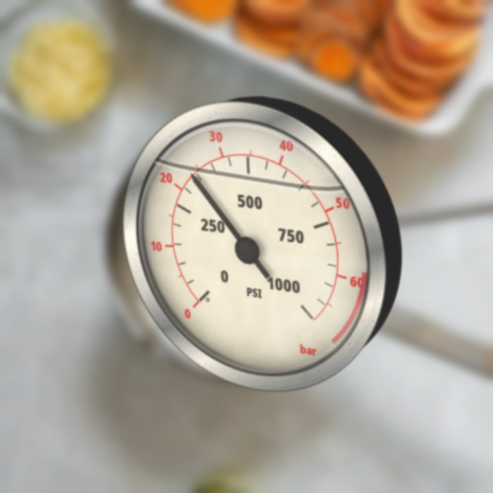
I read 350 (psi)
